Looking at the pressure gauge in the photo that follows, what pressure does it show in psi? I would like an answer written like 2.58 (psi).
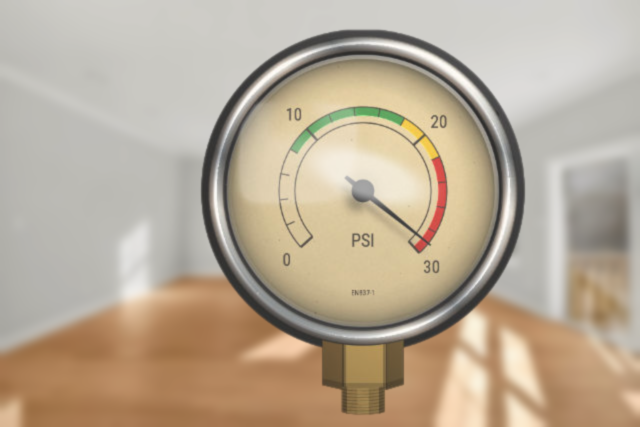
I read 29 (psi)
